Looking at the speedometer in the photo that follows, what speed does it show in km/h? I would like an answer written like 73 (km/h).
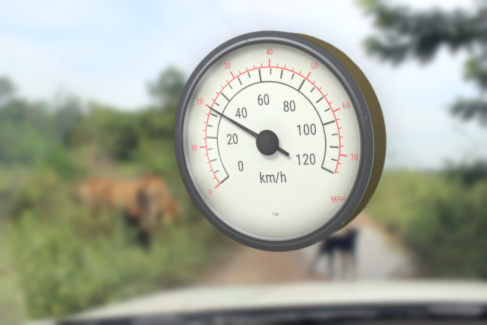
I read 32.5 (km/h)
